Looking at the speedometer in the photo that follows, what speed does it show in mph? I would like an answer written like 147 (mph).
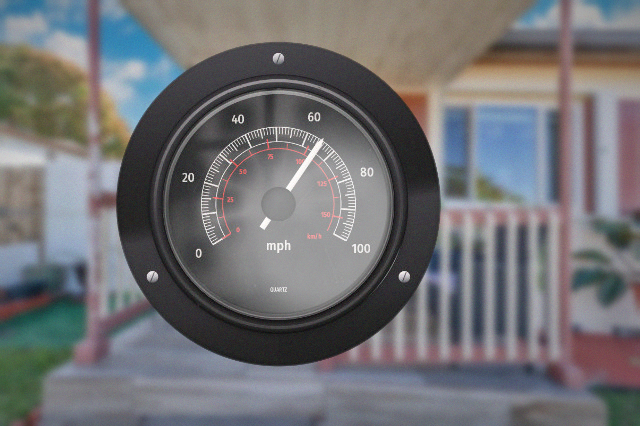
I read 65 (mph)
